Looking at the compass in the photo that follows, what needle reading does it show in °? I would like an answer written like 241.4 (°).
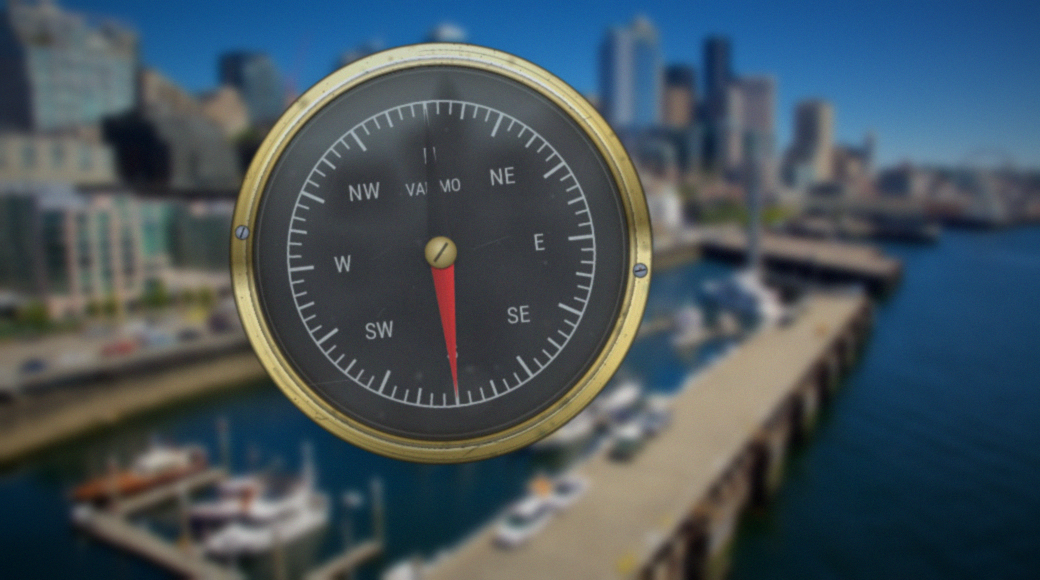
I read 180 (°)
